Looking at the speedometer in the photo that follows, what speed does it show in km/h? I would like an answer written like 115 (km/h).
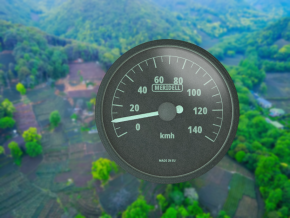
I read 10 (km/h)
